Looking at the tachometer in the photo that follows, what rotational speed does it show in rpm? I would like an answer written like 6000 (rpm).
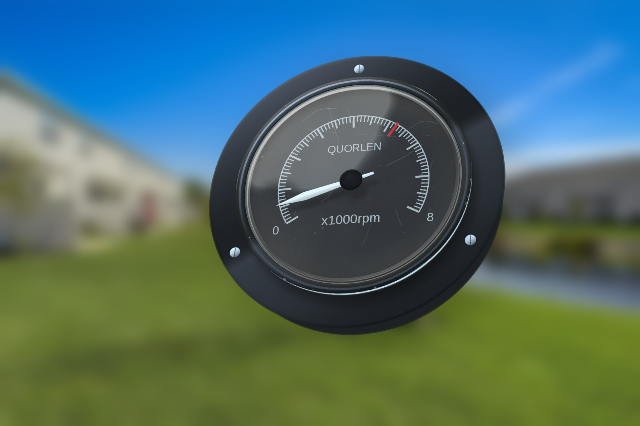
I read 500 (rpm)
